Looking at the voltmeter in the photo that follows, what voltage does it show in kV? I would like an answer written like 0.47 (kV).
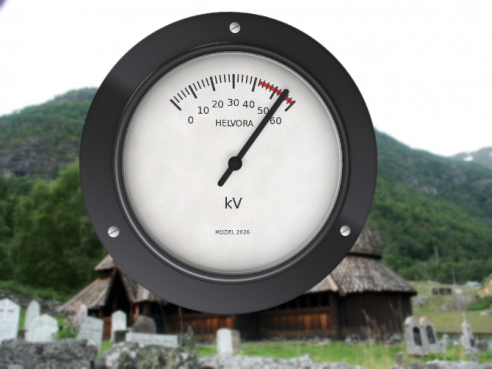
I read 54 (kV)
